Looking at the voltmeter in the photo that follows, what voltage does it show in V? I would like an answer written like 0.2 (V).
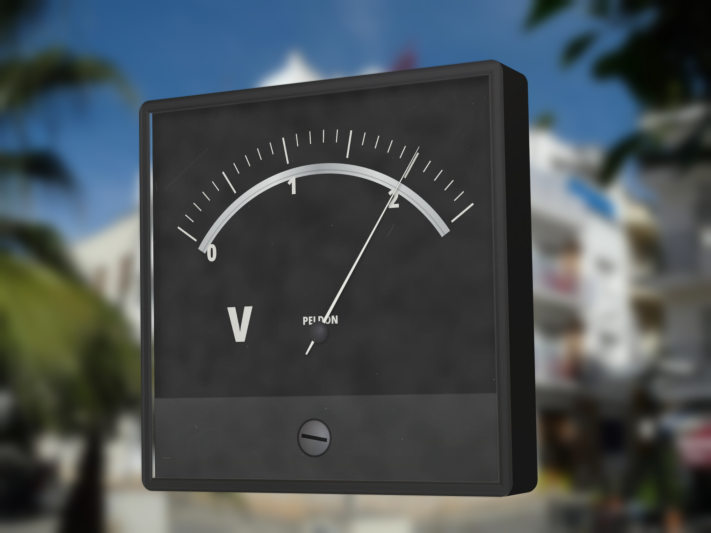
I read 2 (V)
